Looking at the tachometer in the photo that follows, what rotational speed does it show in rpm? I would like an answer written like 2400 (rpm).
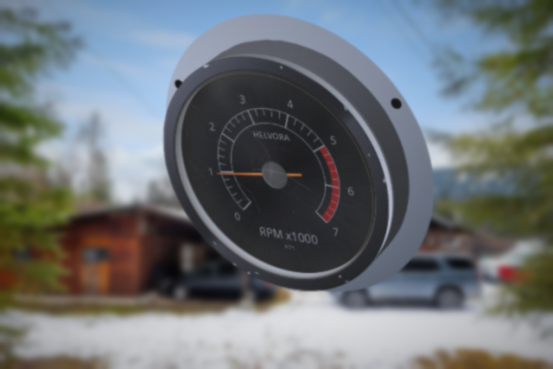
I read 1000 (rpm)
